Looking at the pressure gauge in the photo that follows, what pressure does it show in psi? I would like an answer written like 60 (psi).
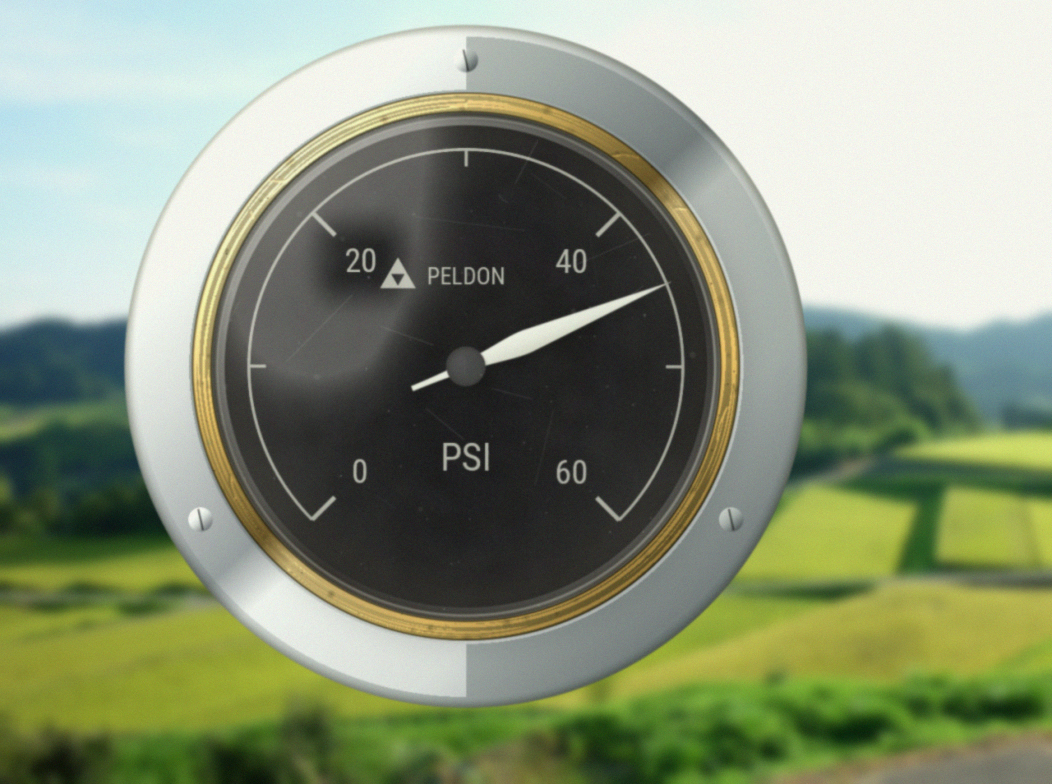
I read 45 (psi)
